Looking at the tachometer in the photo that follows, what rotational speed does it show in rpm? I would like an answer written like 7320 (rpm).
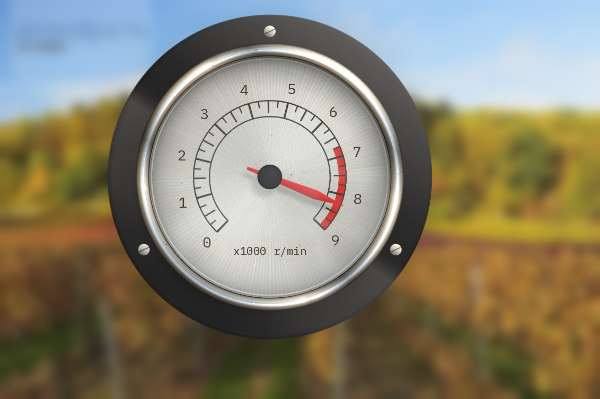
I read 8250 (rpm)
